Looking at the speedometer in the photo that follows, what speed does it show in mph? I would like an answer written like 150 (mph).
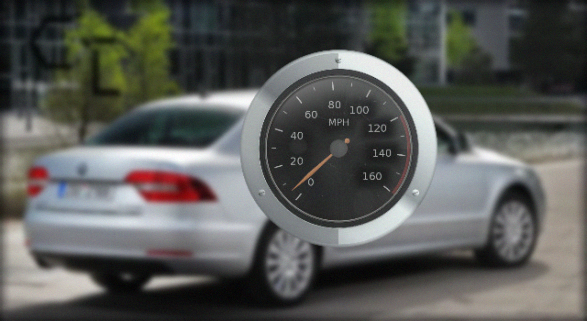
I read 5 (mph)
